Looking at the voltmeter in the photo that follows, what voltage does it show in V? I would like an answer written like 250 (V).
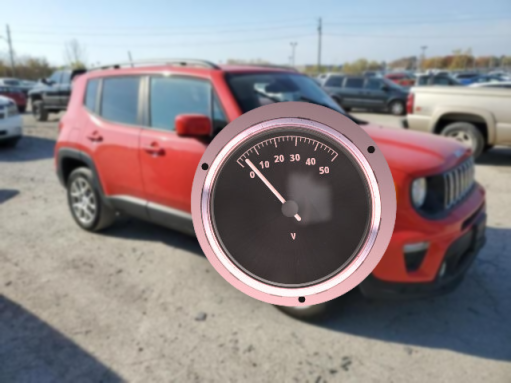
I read 4 (V)
